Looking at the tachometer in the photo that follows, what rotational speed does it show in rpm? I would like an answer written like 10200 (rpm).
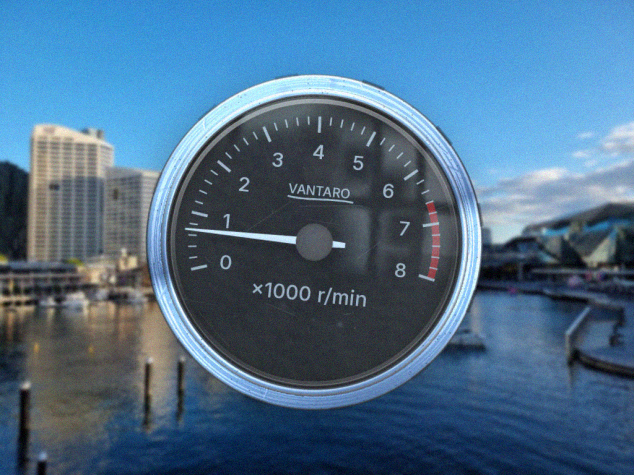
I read 700 (rpm)
